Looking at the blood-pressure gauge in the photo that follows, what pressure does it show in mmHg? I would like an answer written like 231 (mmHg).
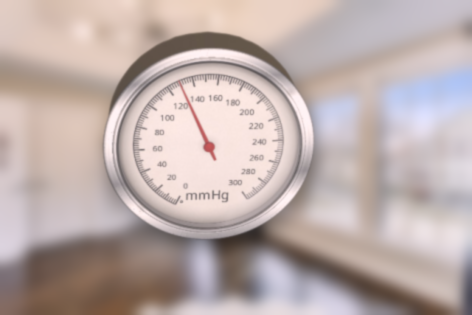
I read 130 (mmHg)
